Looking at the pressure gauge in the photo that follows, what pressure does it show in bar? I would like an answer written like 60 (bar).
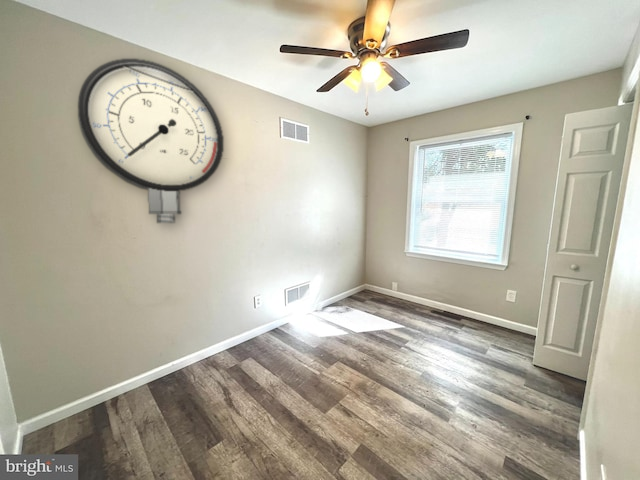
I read 0 (bar)
